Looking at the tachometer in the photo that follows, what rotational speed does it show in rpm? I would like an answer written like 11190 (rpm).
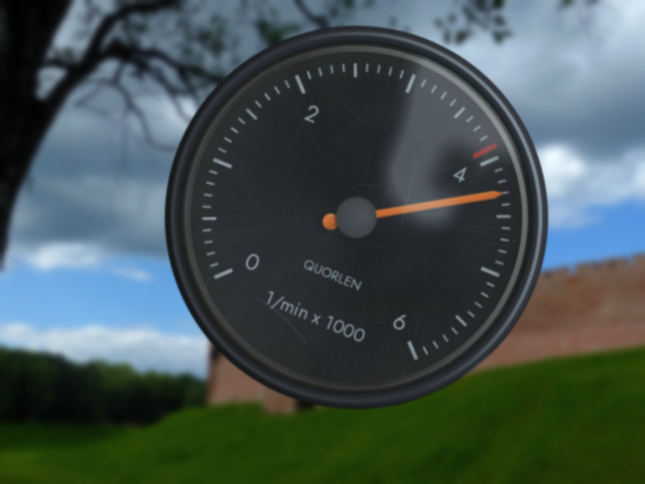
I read 4300 (rpm)
